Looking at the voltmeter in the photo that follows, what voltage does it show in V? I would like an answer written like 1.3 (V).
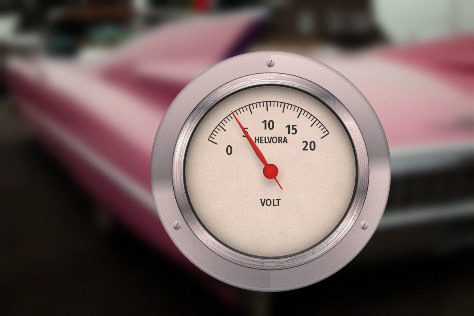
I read 5 (V)
